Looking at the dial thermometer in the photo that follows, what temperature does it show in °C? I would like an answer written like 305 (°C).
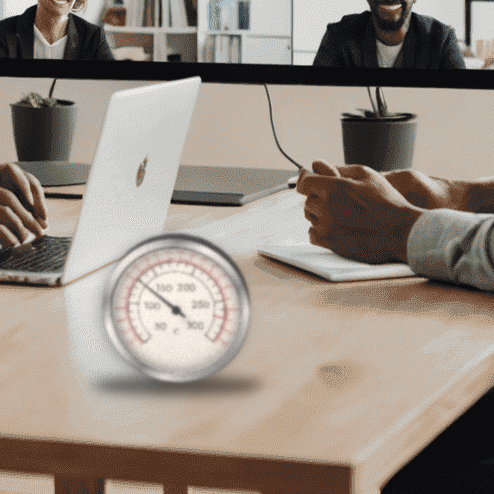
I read 130 (°C)
